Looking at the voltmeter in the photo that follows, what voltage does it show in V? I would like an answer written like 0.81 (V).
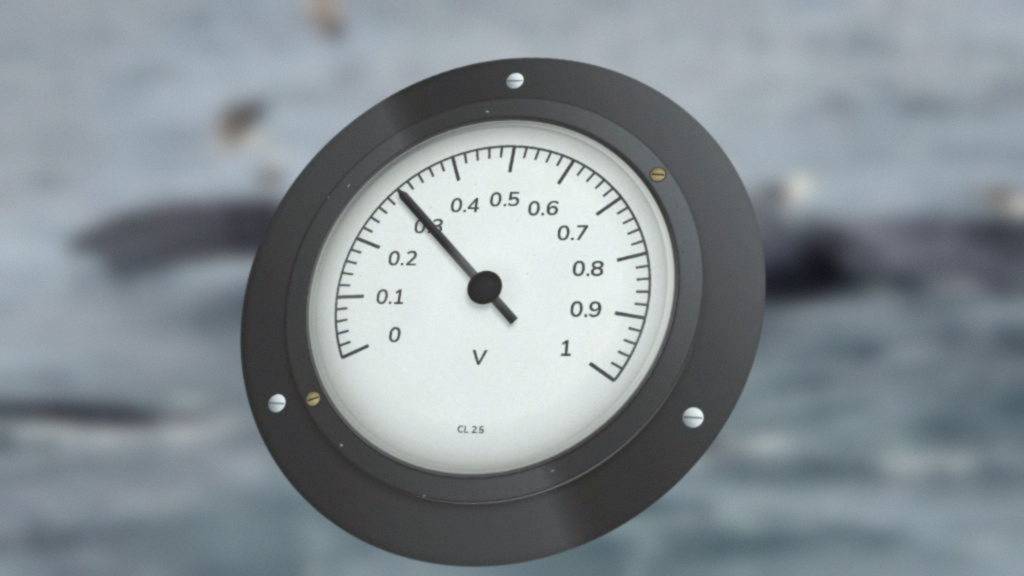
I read 0.3 (V)
